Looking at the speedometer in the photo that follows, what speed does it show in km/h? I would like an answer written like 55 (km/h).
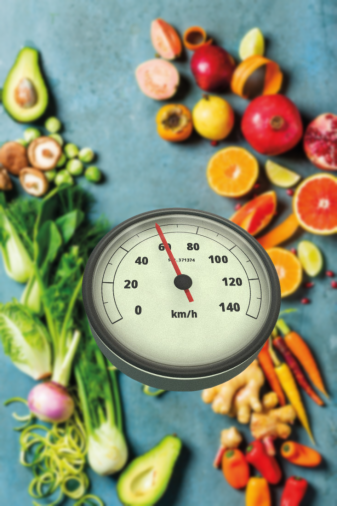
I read 60 (km/h)
